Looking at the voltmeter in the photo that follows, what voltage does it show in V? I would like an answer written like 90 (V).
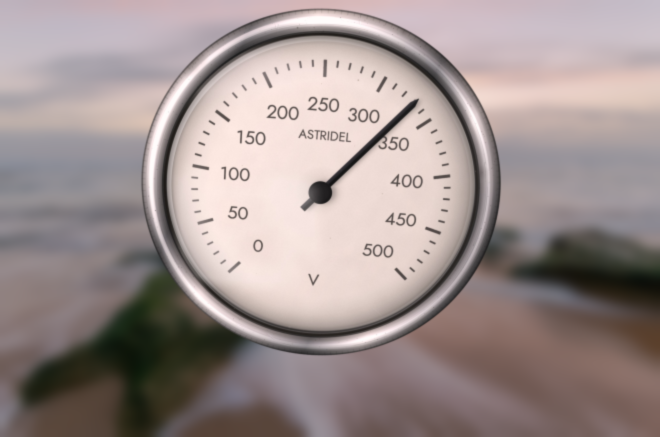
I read 330 (V)
